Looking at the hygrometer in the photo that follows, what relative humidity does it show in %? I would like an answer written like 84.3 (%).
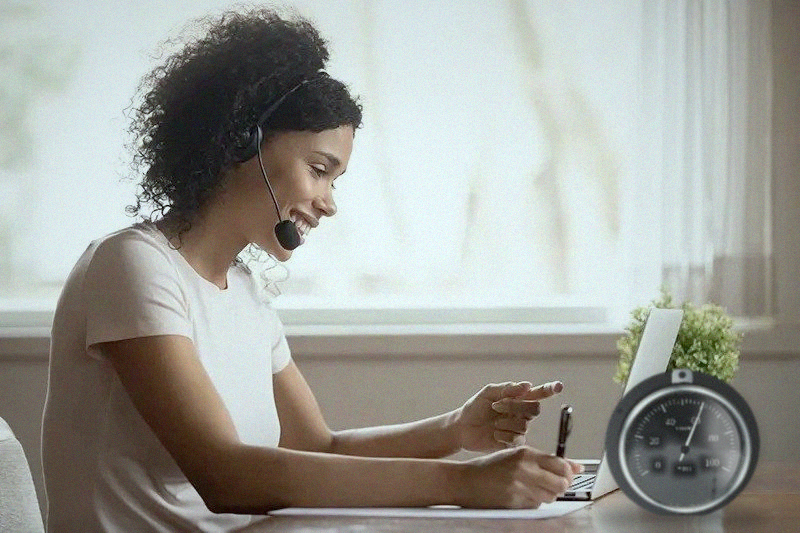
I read 60 (%)
